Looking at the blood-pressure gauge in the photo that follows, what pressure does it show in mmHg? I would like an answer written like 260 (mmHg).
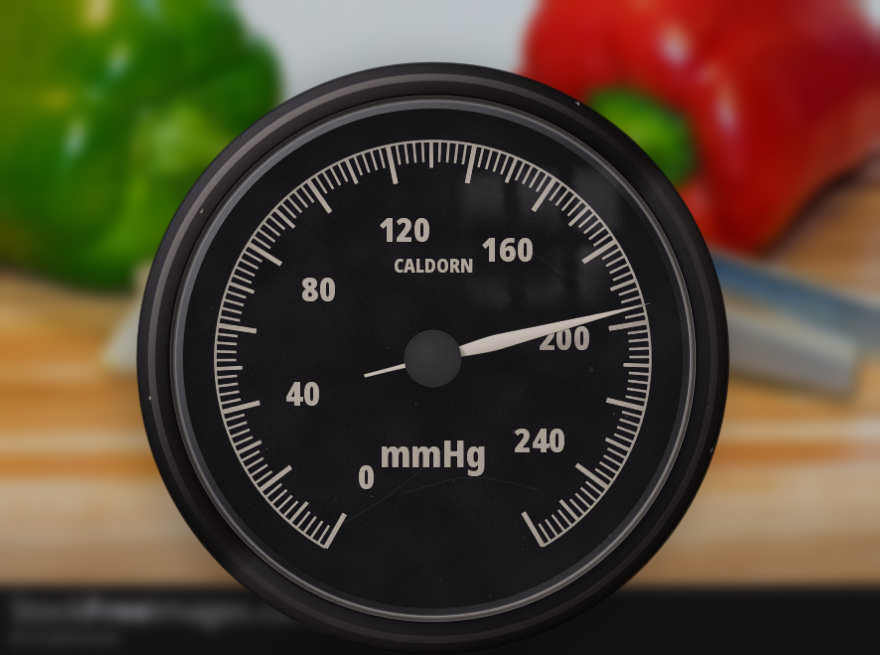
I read 196 (mmHg)
